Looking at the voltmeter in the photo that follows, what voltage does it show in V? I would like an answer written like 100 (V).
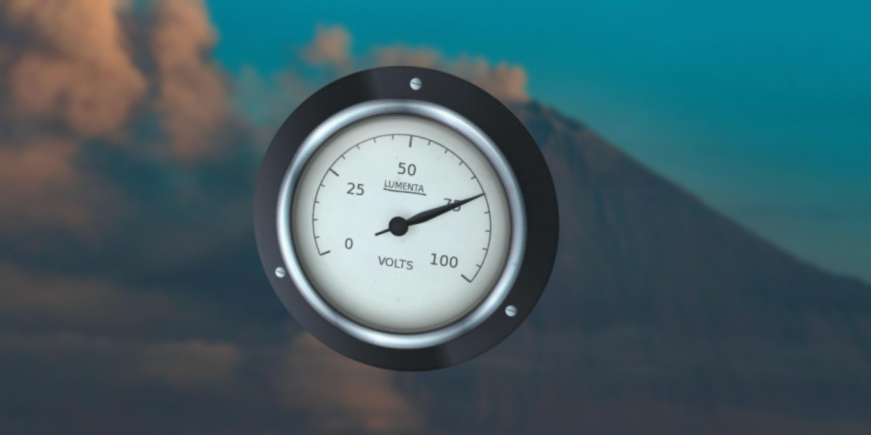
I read 75 (V)
